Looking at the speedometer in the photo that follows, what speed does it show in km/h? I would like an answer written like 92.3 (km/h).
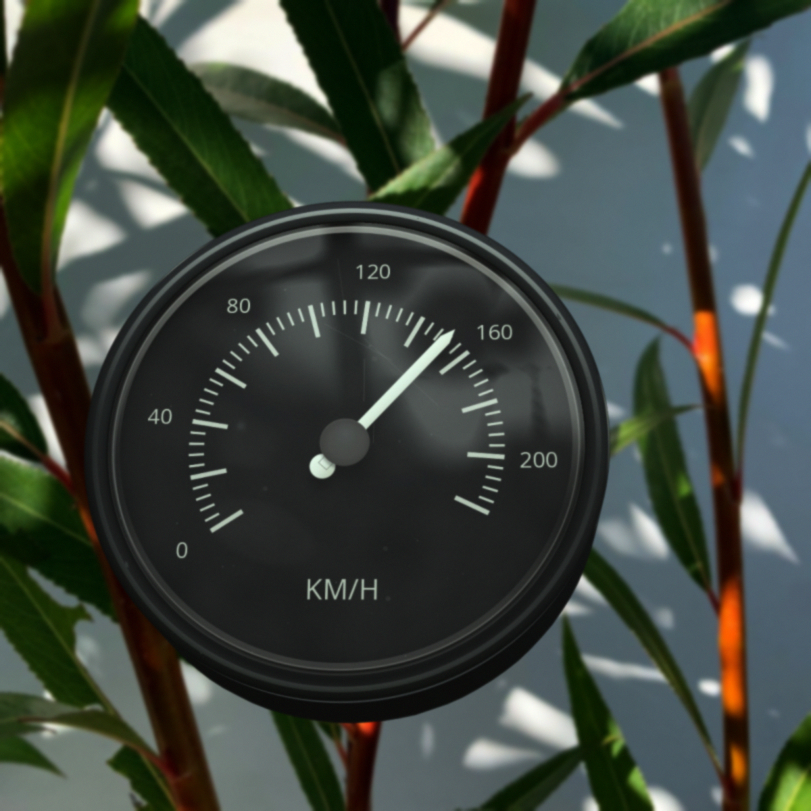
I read 152 (km/h)
